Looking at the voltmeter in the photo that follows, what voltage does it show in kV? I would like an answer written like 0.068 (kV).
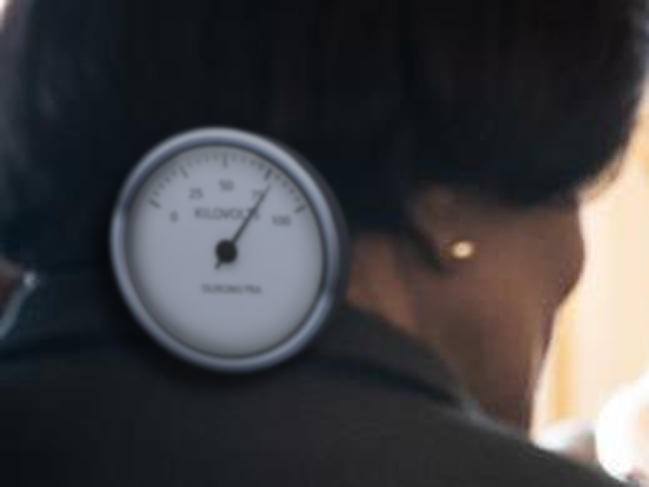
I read 80 (kV)
